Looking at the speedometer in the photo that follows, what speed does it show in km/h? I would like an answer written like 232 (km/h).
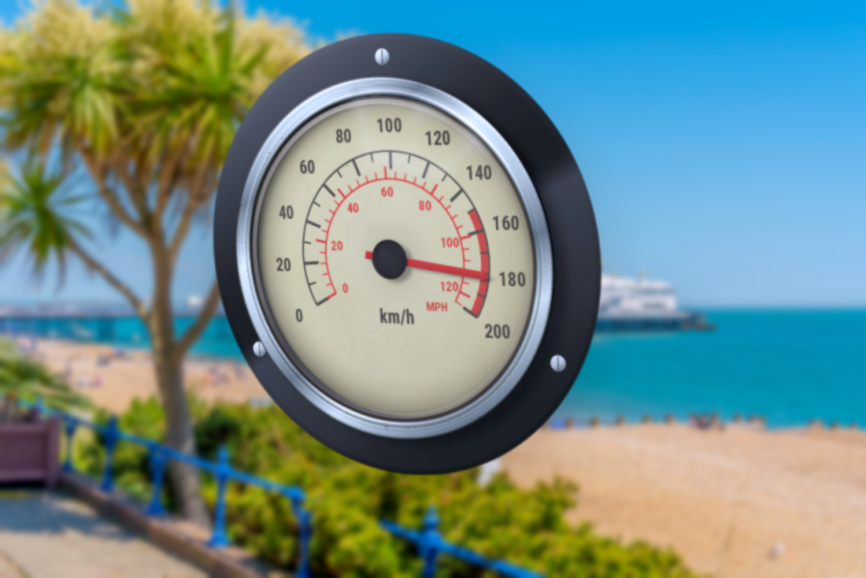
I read 180 (km/h)
